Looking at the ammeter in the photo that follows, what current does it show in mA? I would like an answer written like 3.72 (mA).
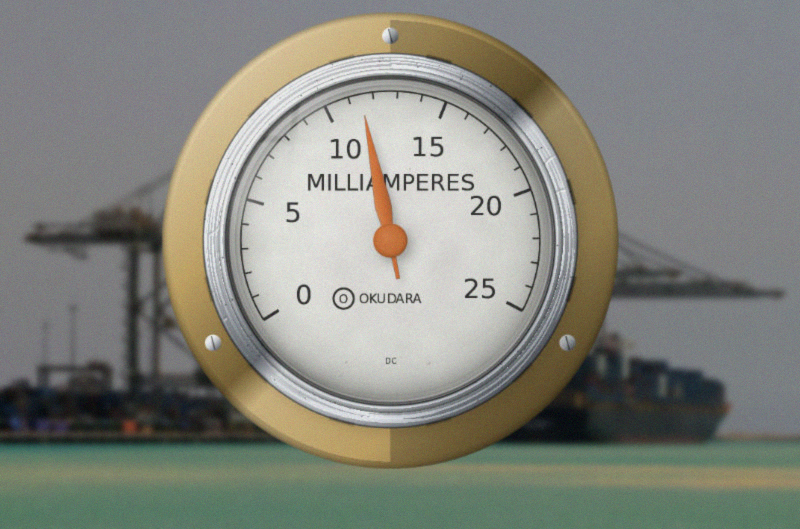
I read 11.5 (mA)
